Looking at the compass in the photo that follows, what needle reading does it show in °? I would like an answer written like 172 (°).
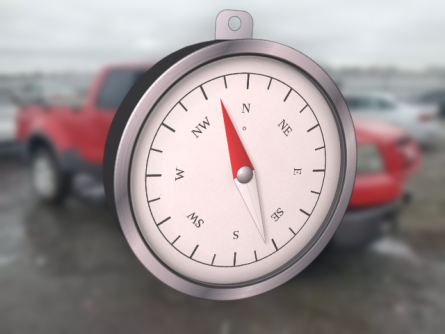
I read 337.5 (°)
